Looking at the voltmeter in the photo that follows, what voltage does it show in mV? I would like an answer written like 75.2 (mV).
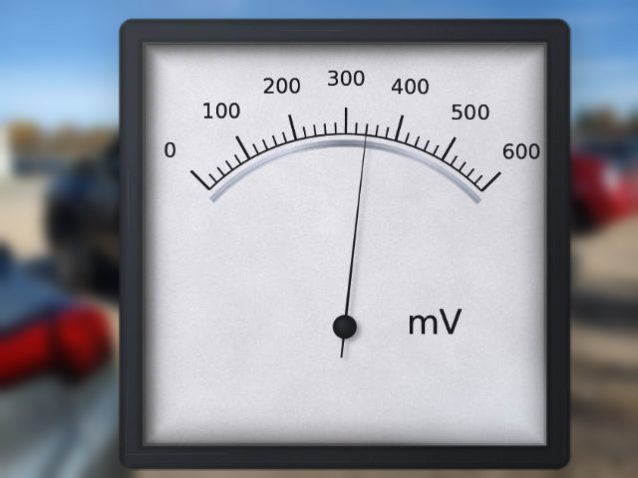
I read 340 (mV)
